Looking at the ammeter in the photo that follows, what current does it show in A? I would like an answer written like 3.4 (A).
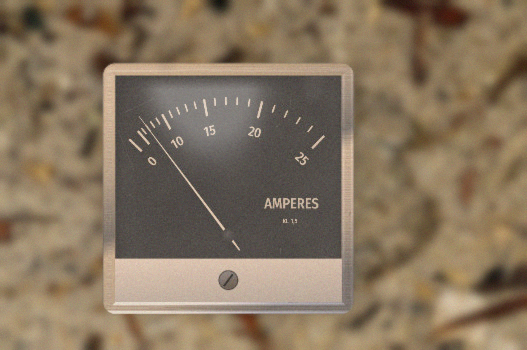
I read 7 (A)
